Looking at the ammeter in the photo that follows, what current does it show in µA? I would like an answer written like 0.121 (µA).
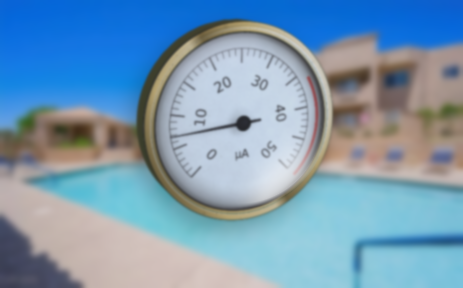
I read 7 (µA)
